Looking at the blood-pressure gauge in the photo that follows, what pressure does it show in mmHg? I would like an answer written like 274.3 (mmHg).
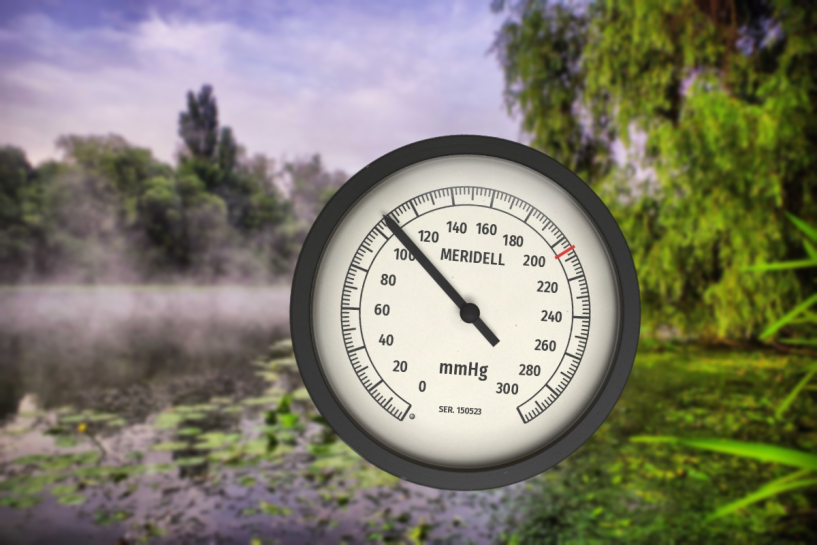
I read 106 (mmHg)
